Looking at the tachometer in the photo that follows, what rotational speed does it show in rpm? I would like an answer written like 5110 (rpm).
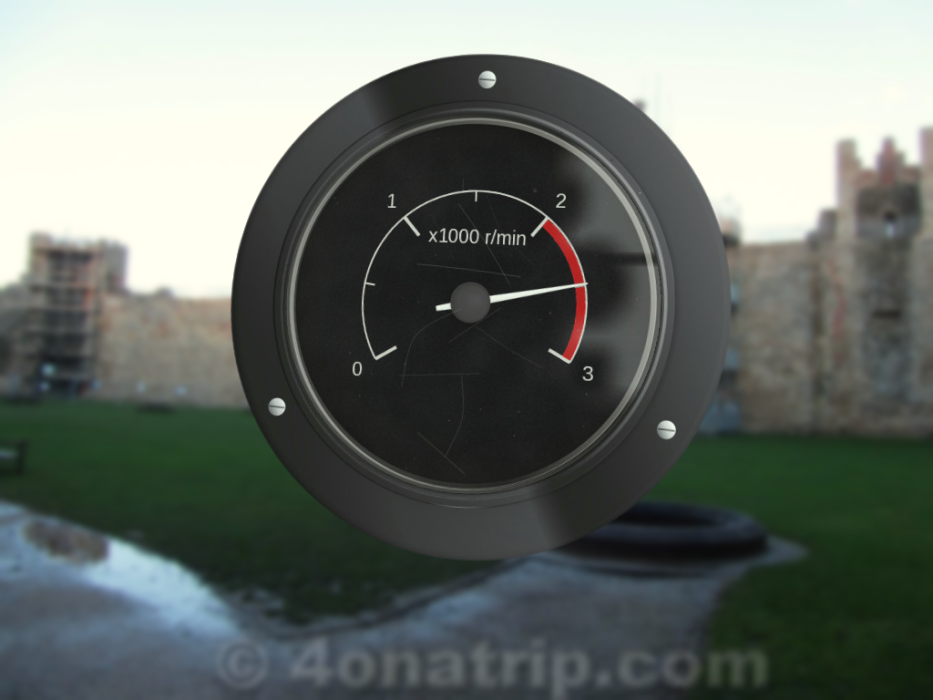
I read 2500 (rpm)
